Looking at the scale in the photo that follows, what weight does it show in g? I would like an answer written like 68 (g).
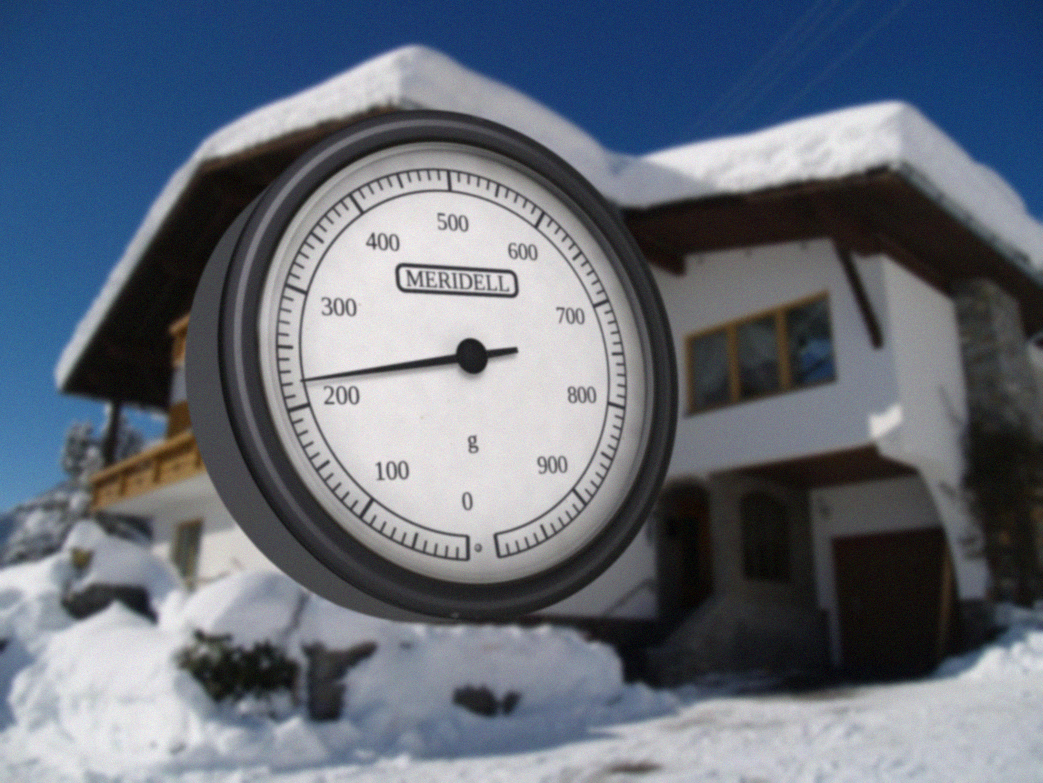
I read 220 (g)
